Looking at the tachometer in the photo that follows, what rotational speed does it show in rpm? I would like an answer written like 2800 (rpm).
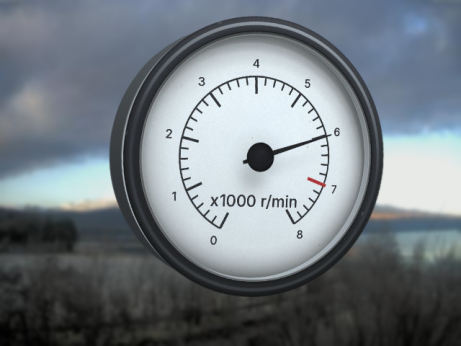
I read 6000 (rpm)
